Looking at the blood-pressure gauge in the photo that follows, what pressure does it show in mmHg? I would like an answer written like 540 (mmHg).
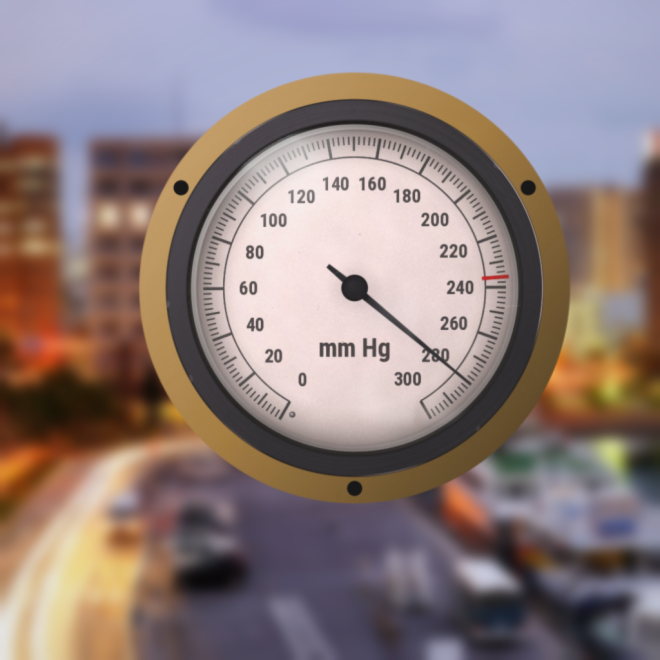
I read 280 (mmHg)
